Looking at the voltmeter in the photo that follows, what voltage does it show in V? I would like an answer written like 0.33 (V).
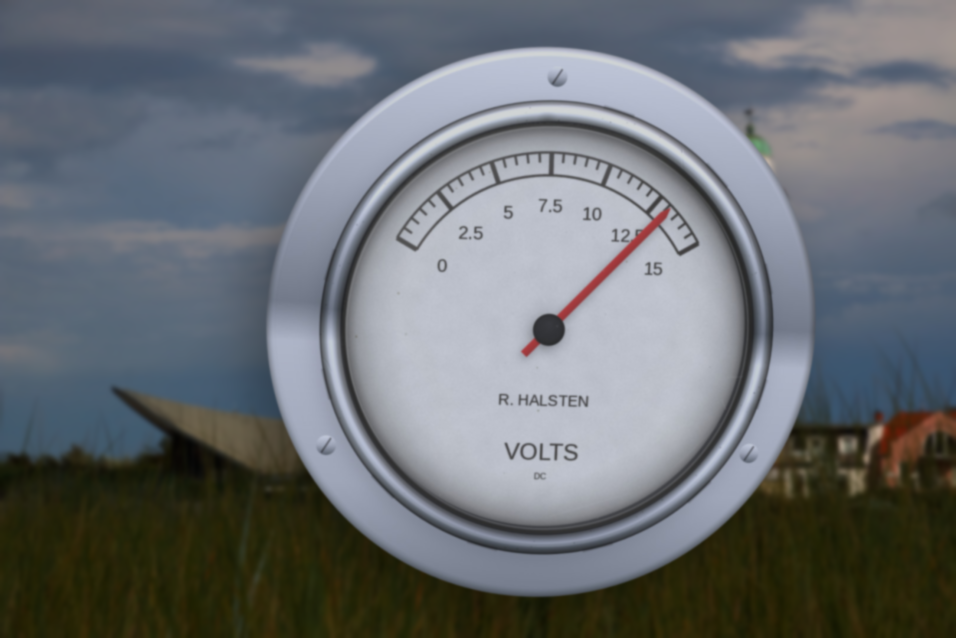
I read 13 (V)
